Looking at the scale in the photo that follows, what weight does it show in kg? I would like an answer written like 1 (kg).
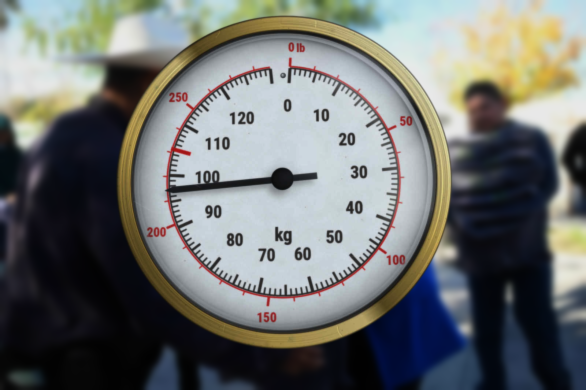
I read 97 (kg)
